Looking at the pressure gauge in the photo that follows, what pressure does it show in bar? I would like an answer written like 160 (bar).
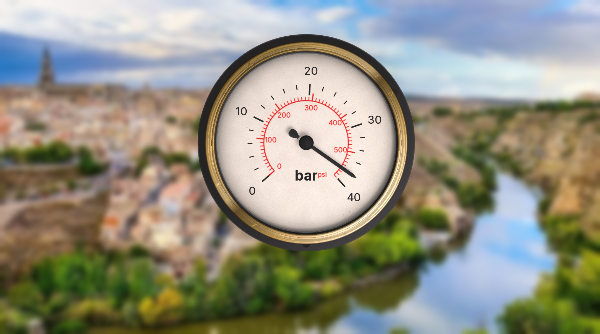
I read 38 (bar)
